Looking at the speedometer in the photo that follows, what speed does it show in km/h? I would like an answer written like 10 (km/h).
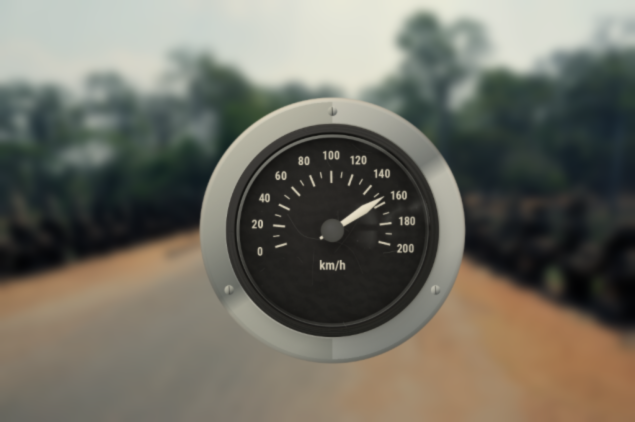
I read 155 (km/h)
